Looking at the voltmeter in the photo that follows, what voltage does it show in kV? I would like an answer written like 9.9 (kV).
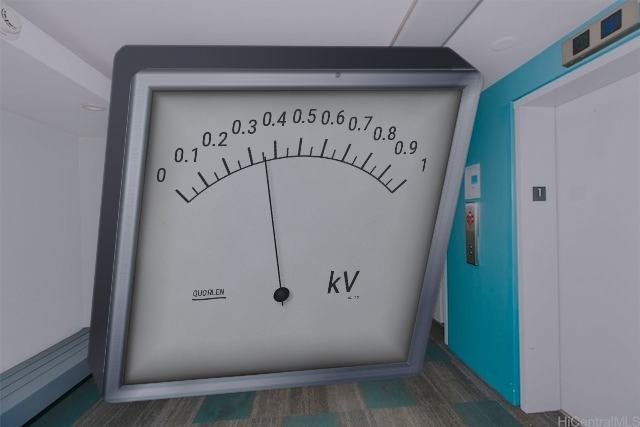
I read 0.35 (kV)
